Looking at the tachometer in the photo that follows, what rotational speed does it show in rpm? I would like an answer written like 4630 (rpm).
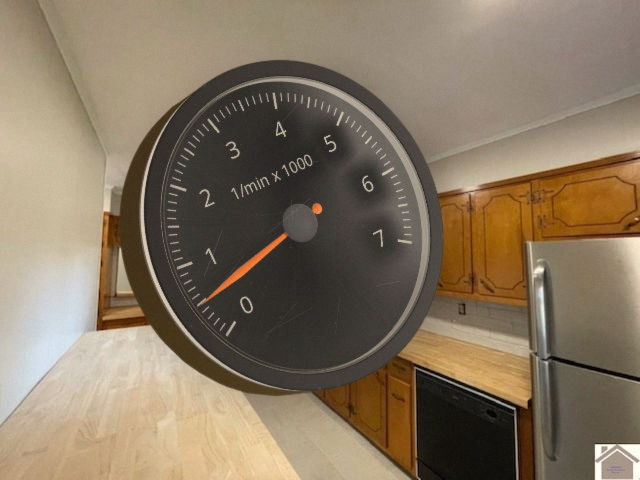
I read 500 (rpm)
